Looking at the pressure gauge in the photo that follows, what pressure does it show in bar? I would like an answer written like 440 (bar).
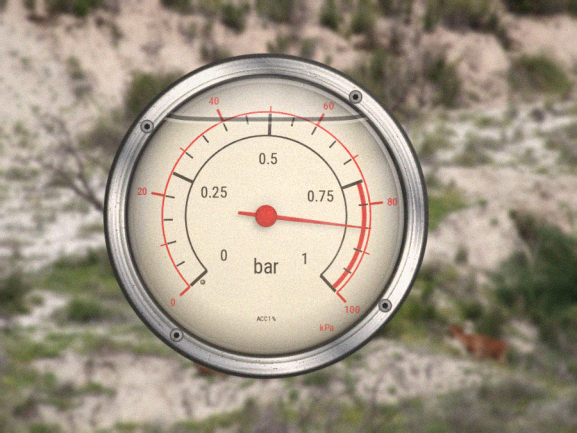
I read 0.85 (bar)
